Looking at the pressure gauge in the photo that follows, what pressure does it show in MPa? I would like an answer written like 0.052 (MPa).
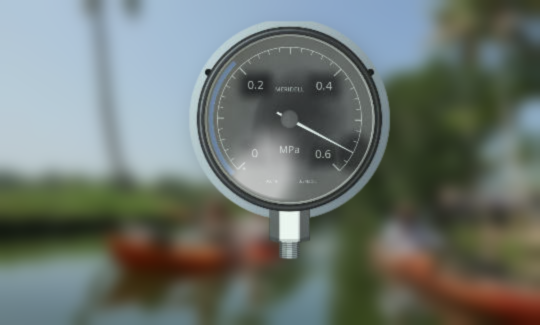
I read 0.56 (MPa)
